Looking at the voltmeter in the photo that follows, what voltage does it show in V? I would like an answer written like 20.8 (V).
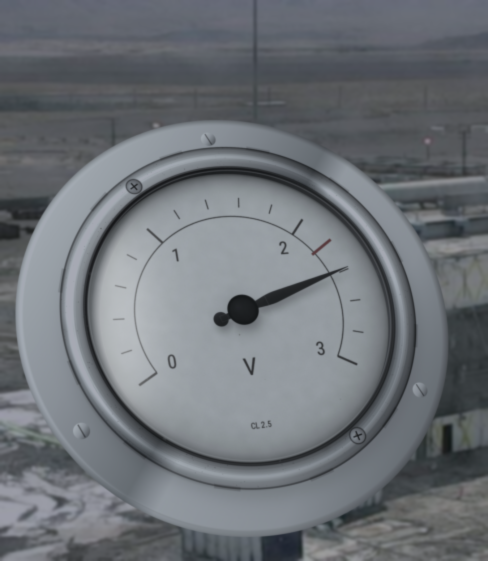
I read 2.4 (V)
